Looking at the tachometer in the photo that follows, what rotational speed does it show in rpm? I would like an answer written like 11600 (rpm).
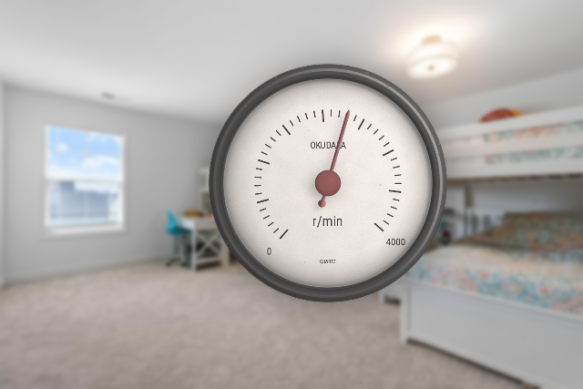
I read 2300 (rpm)
